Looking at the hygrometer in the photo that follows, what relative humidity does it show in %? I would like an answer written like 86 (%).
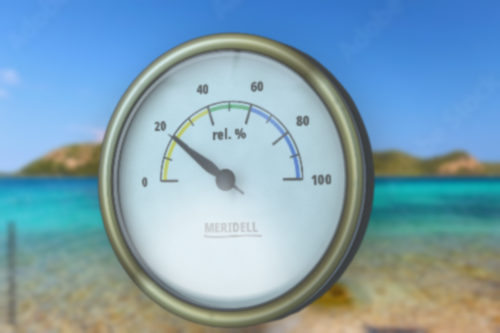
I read 20 (%)
